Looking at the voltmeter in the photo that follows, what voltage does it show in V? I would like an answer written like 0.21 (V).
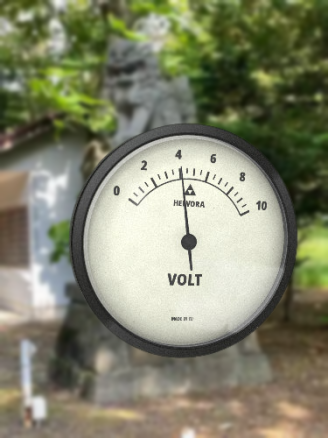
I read 4 (V)
